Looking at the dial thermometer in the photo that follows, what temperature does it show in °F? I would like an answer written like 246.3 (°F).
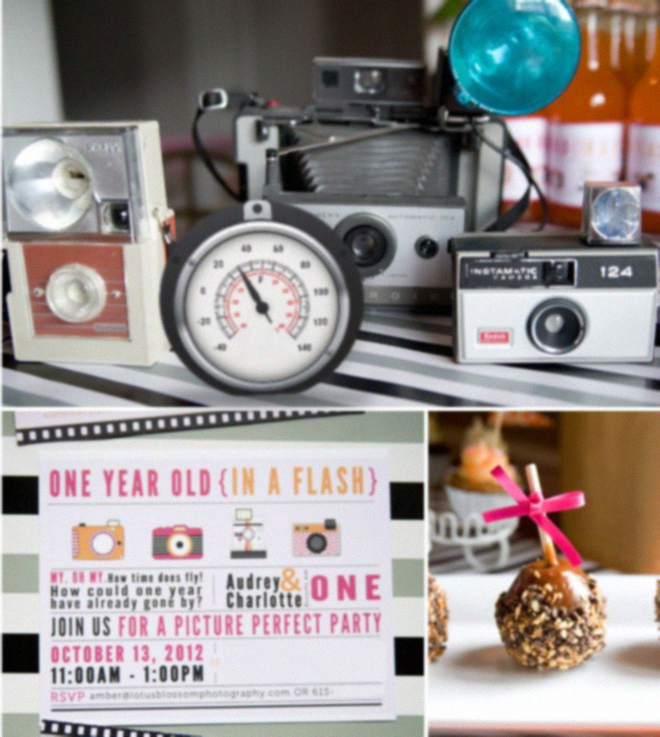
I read 30 (°F)
